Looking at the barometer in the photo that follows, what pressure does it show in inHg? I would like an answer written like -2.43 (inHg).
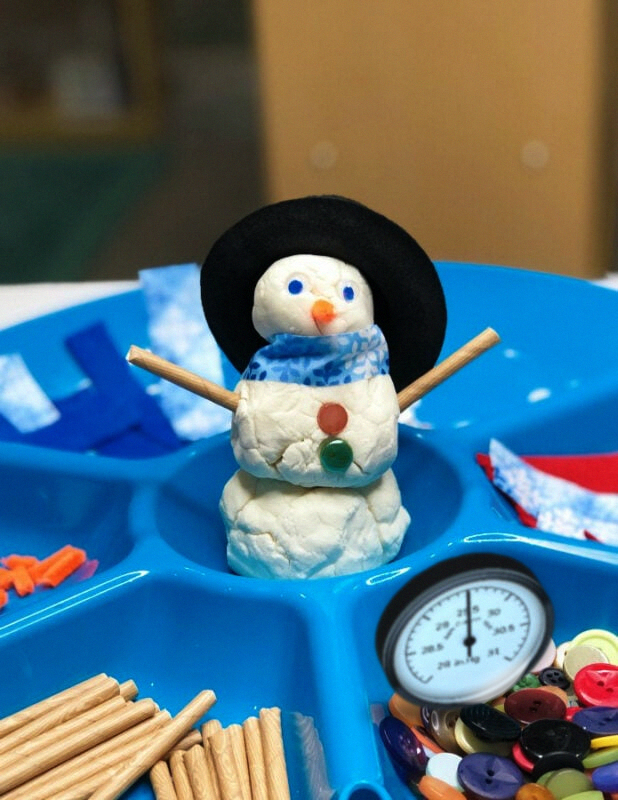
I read 29.5 (inHg)
